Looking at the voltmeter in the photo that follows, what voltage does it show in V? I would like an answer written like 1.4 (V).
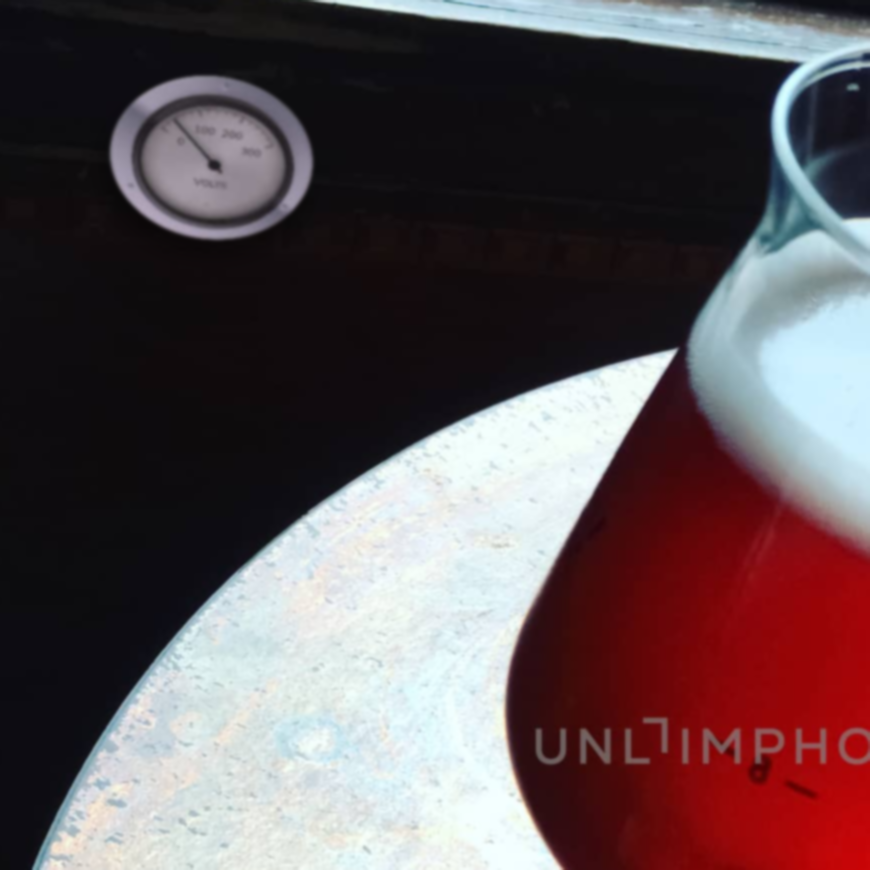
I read 40 (V)
